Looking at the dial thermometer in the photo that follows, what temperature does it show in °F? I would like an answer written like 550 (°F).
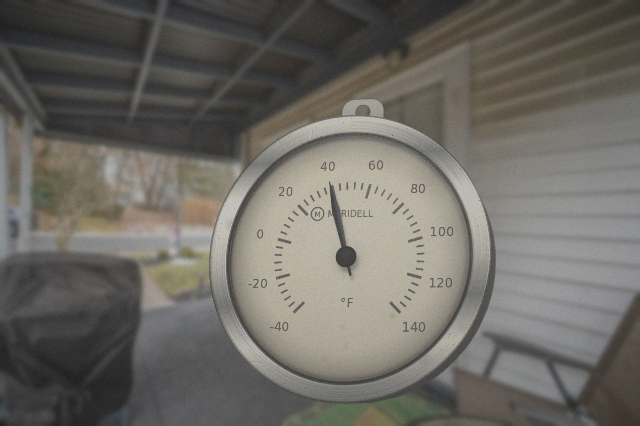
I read 40 (°F)
